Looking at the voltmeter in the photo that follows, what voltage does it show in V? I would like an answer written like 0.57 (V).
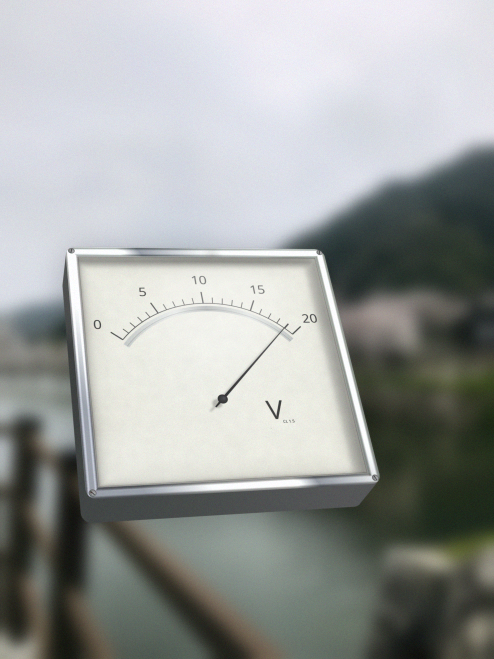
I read 19 (V)
